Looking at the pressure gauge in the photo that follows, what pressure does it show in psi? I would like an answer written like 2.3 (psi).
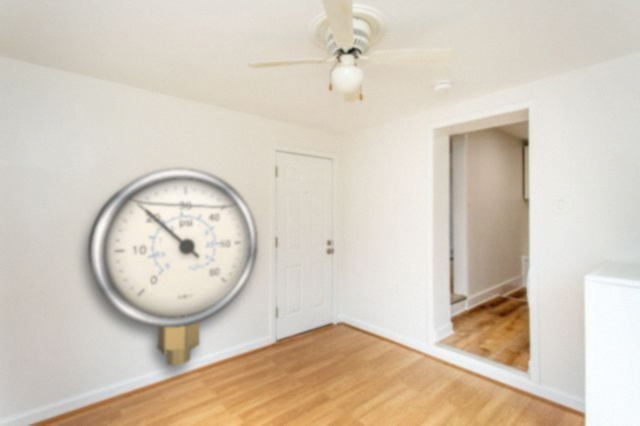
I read 20 (psi)
